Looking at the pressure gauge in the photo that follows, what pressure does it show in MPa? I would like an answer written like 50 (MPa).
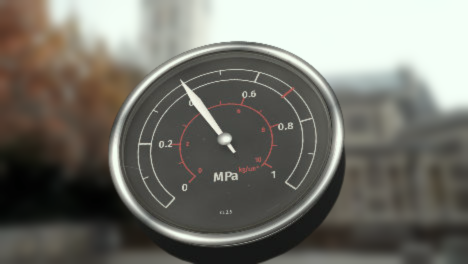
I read 0.4 (MPa)
